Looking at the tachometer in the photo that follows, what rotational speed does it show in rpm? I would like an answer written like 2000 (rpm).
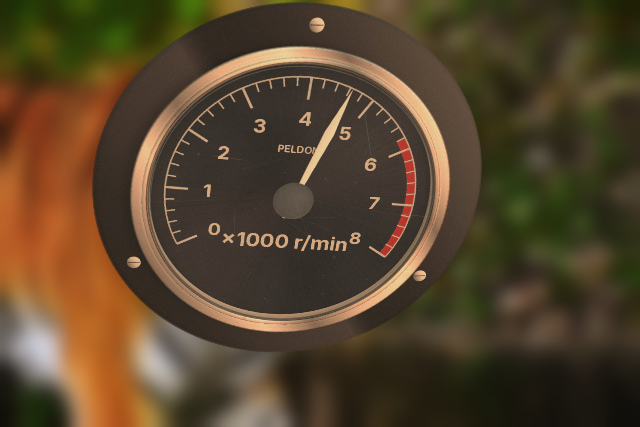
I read 4600 (rpm)
